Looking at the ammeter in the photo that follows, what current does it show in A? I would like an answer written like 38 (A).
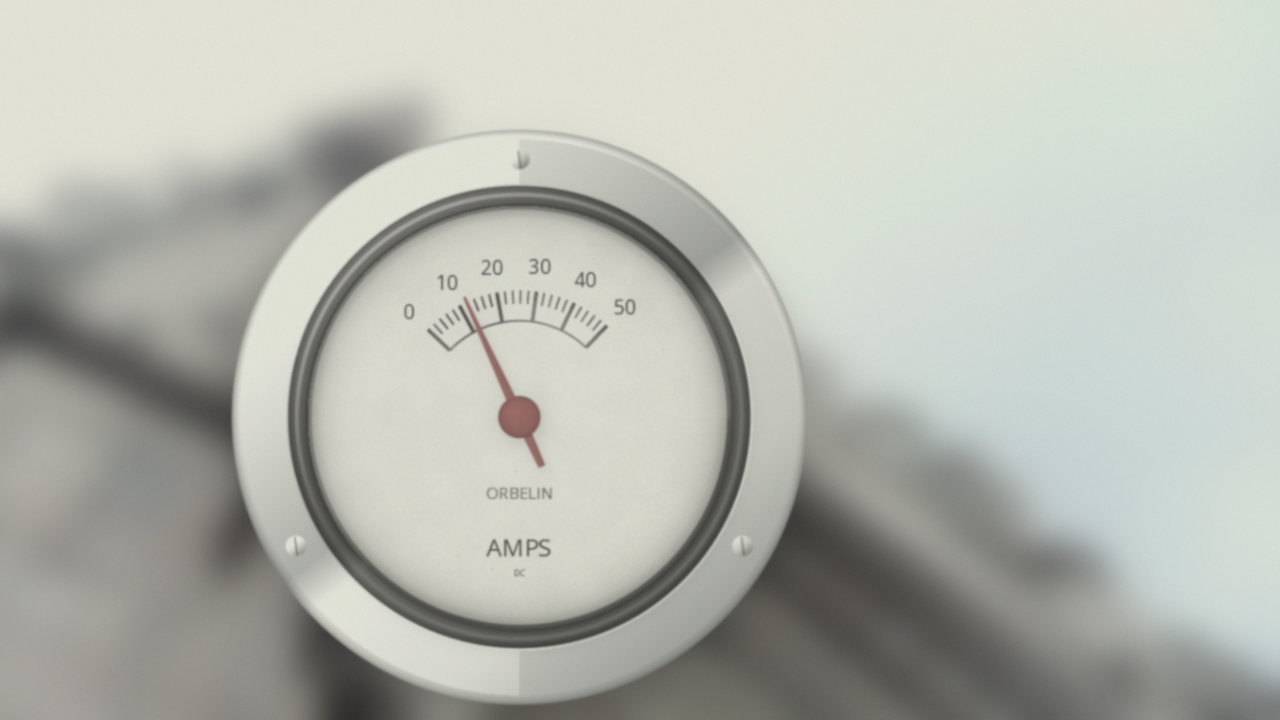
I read 12 (A)
